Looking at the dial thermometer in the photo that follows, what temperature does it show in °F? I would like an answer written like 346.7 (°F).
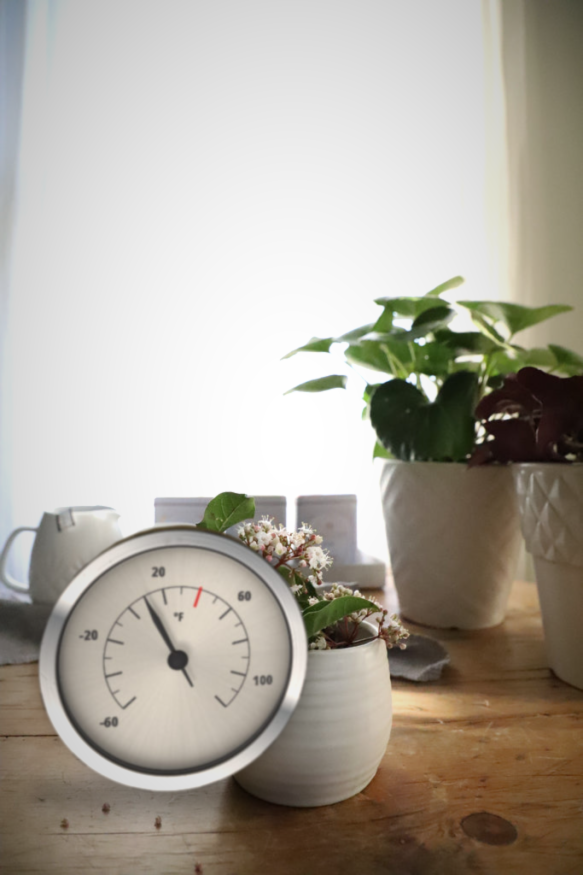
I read 10 (°F)
